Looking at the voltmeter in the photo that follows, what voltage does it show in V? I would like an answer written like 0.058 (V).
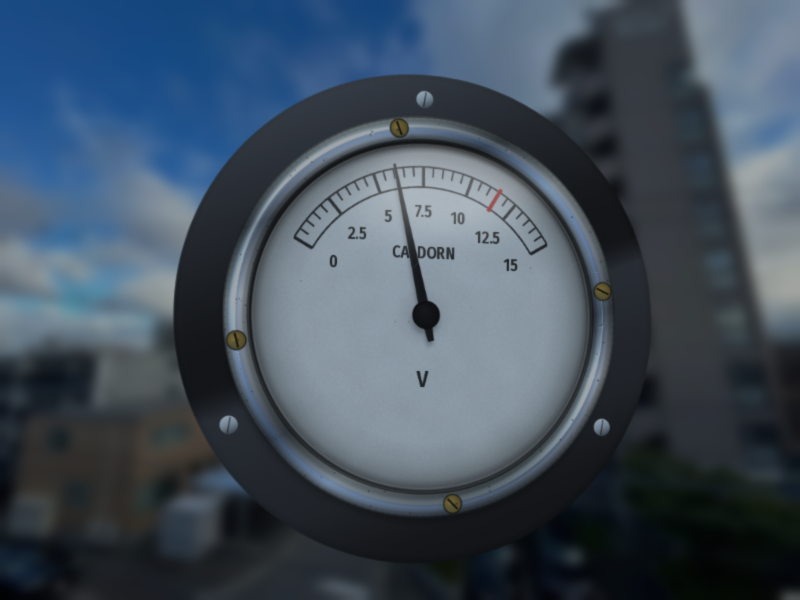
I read 6 (V)
